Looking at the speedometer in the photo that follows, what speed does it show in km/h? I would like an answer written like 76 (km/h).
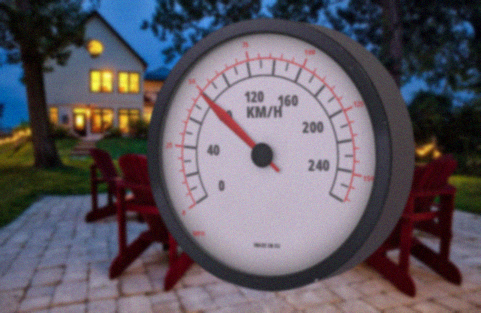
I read 80 (km/h)
